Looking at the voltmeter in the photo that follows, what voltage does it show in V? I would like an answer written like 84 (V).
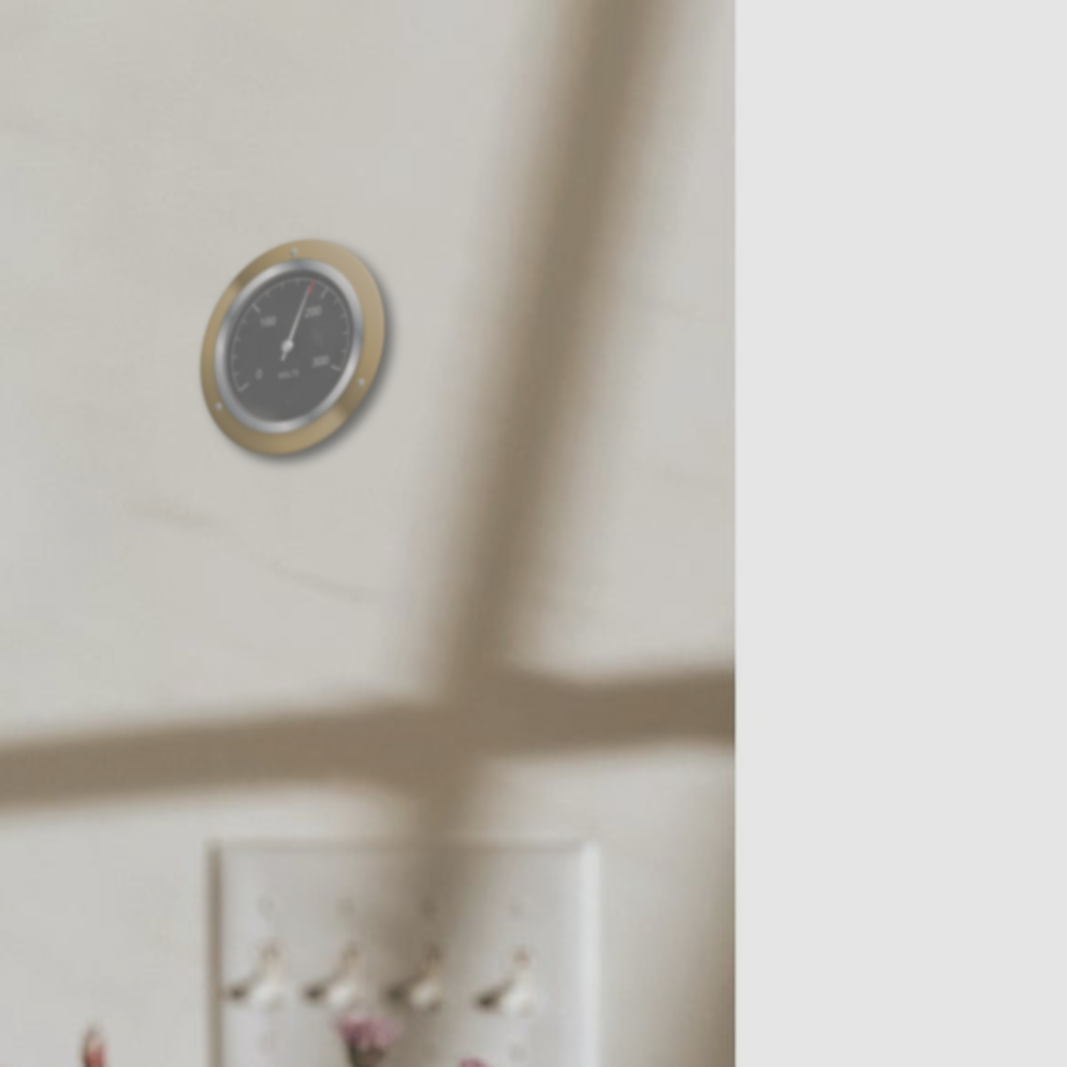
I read 180 (V)
